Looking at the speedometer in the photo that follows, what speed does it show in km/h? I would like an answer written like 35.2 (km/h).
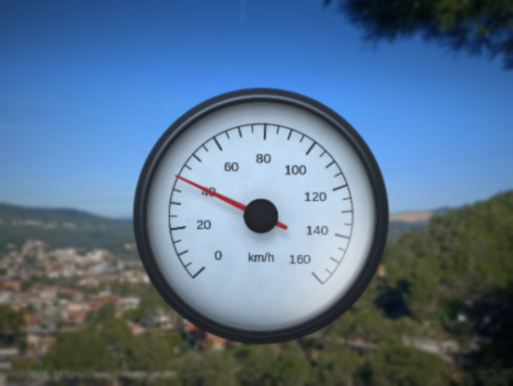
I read 40 (km/h)
